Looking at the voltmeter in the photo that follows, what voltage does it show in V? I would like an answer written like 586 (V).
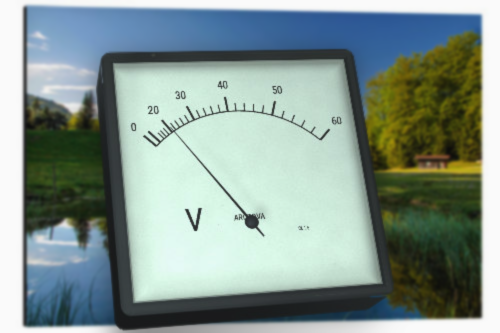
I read 20 (V)
